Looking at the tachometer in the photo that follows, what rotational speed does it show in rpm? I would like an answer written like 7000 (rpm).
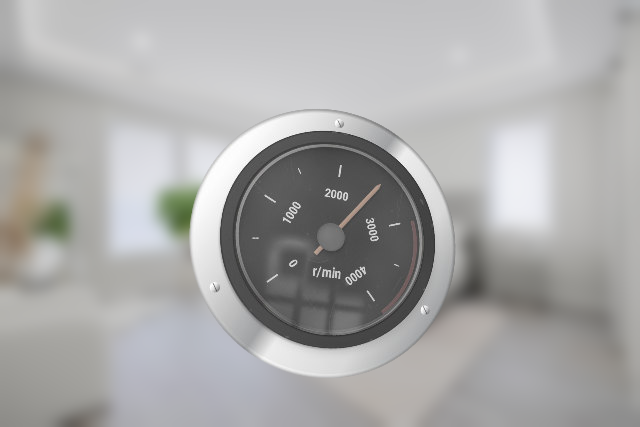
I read 2500 (rpm)
